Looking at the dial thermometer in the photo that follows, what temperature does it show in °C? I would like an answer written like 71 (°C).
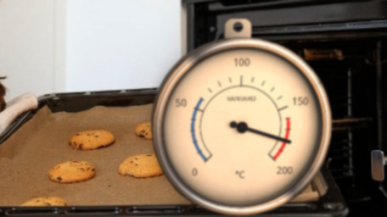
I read 180 (°C)
